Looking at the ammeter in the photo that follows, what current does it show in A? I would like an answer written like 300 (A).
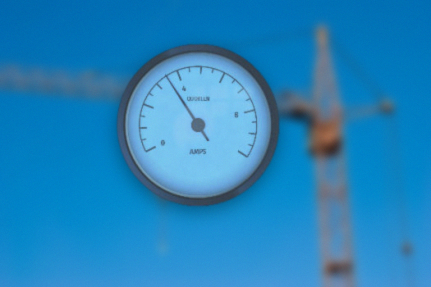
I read 3.5 (A)
